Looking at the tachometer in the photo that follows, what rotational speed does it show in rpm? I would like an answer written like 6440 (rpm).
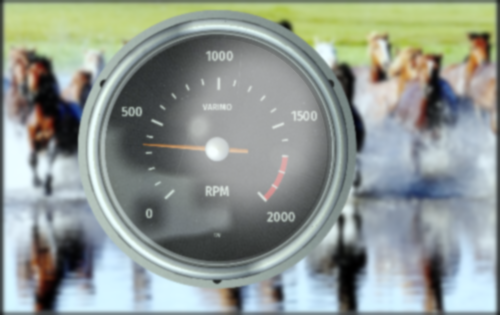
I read 350 (rpm)
